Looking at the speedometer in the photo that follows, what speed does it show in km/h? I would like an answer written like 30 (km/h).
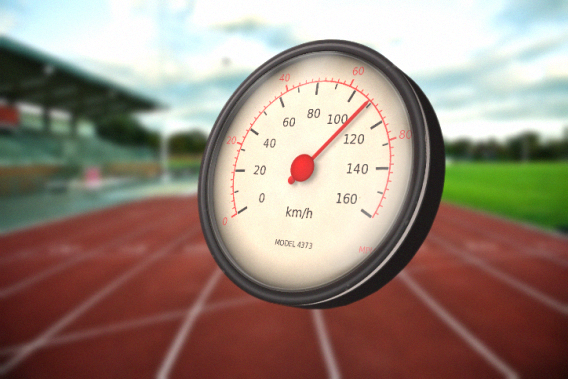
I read 110 (km/h)
